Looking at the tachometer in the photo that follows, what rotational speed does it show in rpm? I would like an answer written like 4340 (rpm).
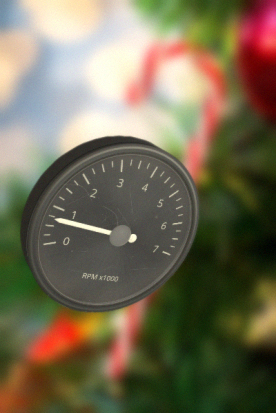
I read 750 (rpm)
